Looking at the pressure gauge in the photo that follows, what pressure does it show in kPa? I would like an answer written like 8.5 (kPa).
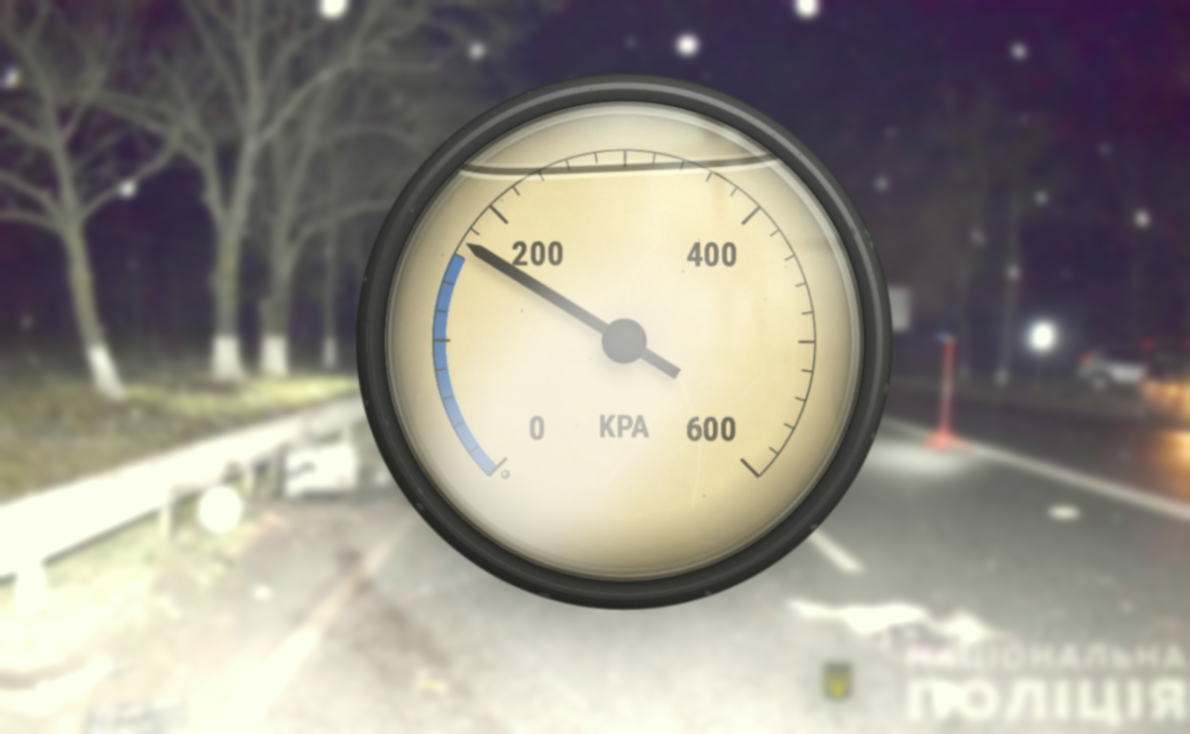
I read 170 (kPa)
